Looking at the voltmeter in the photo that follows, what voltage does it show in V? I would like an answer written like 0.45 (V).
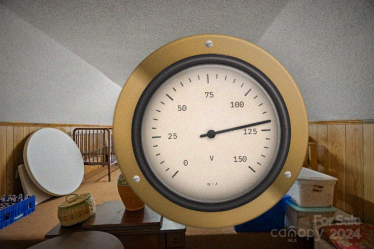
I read 120 (V)
